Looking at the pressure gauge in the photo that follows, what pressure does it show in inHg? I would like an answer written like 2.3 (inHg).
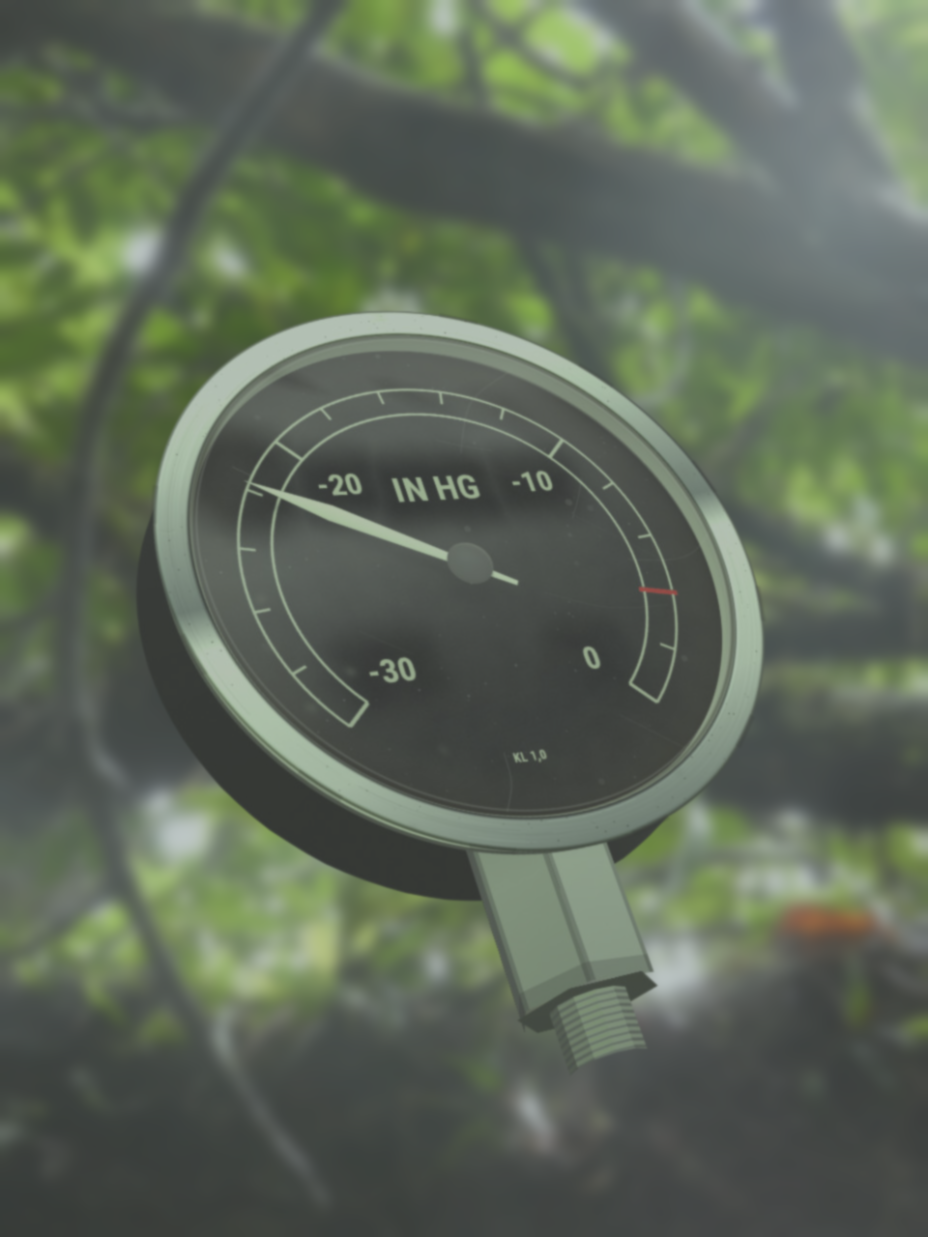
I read -22 (inHg)
